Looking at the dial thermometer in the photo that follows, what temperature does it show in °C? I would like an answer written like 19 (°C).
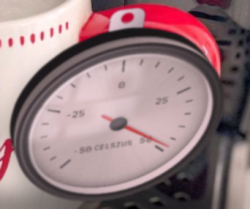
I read 47.5 (°C)
